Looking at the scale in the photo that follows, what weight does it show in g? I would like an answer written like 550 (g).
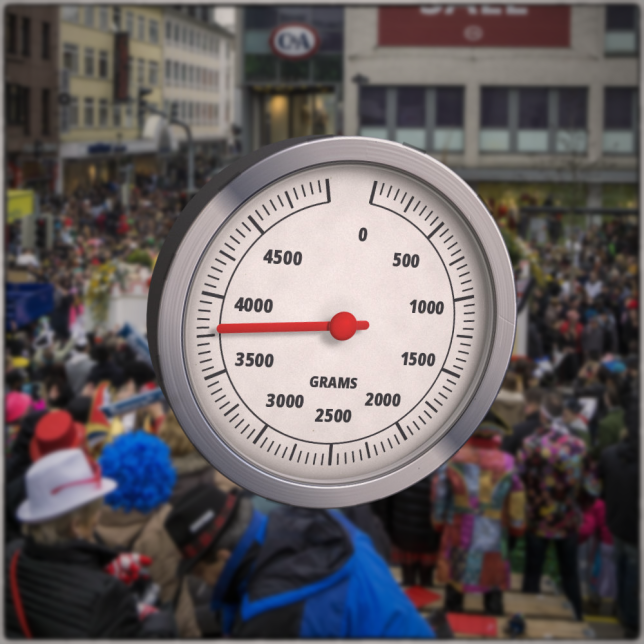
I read 3800 (g)
